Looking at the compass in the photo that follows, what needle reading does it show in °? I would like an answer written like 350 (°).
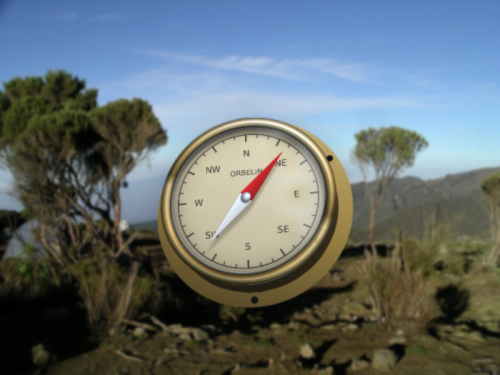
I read 40 (°)
